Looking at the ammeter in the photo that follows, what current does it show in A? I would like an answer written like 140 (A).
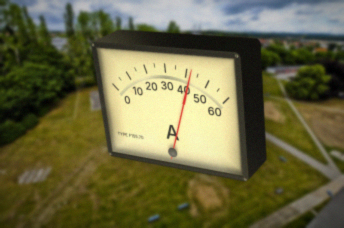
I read 42.5 (A)
